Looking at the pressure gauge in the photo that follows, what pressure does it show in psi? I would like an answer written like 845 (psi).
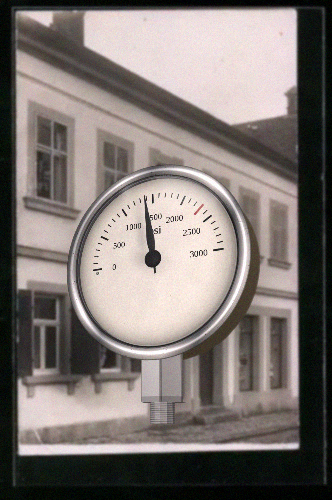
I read 1400 (psi)
